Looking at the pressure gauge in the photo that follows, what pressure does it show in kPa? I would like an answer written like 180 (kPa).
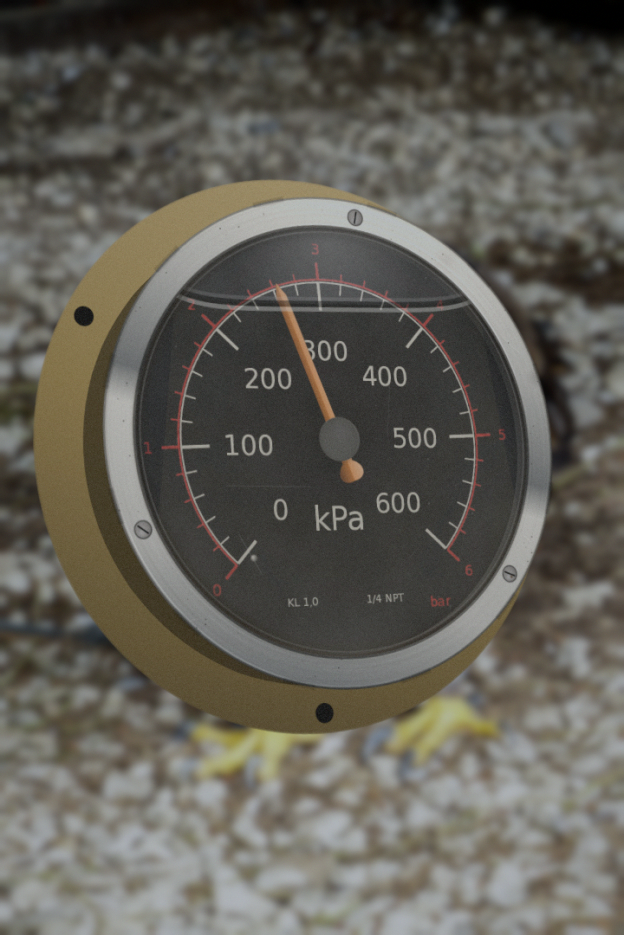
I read 260 (kPa)
